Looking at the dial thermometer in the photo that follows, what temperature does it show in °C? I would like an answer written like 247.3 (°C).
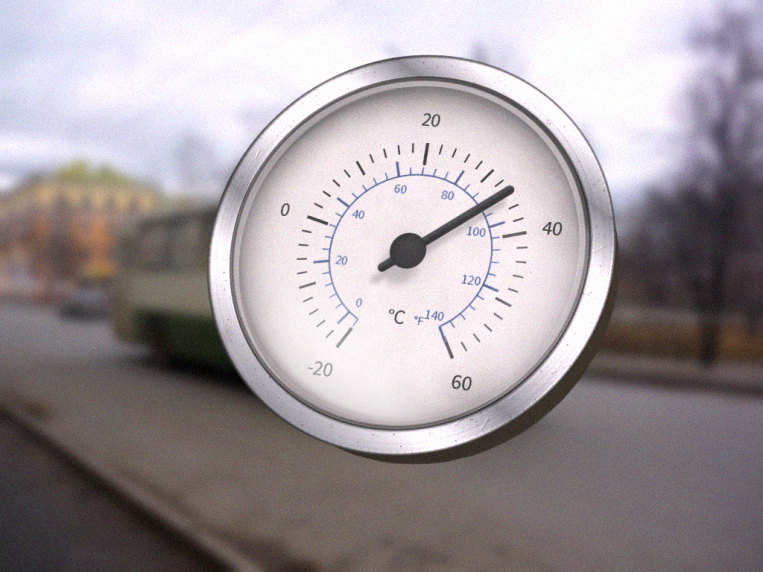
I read 34 (°C)
